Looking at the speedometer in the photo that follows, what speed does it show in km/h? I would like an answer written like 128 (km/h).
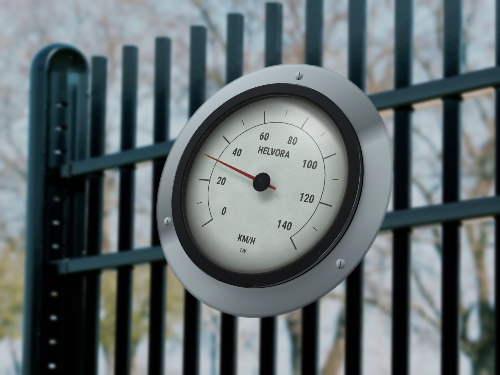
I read 30 (km/h)
